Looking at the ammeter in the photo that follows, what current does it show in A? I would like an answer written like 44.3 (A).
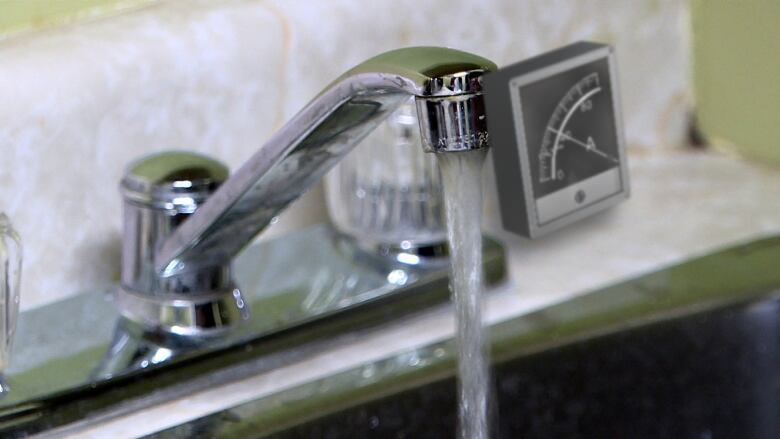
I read 40 (A)
